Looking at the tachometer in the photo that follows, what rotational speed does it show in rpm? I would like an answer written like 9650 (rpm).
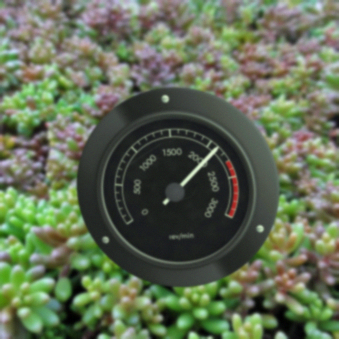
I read 2100 (rpm)
